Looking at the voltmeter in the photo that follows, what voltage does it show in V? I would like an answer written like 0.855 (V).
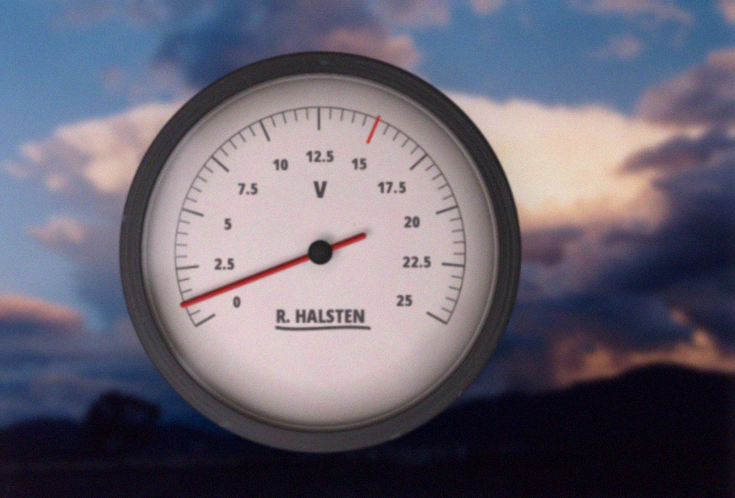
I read 1 (V)
